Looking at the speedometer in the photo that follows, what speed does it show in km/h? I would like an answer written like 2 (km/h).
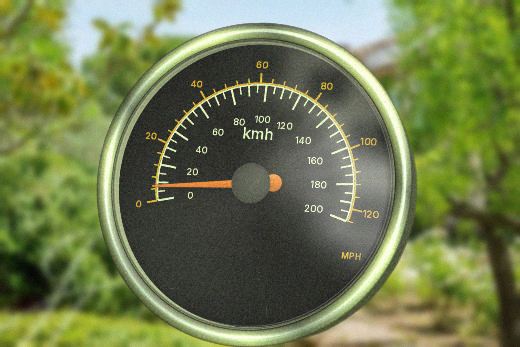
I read 7.5 (km/h)
